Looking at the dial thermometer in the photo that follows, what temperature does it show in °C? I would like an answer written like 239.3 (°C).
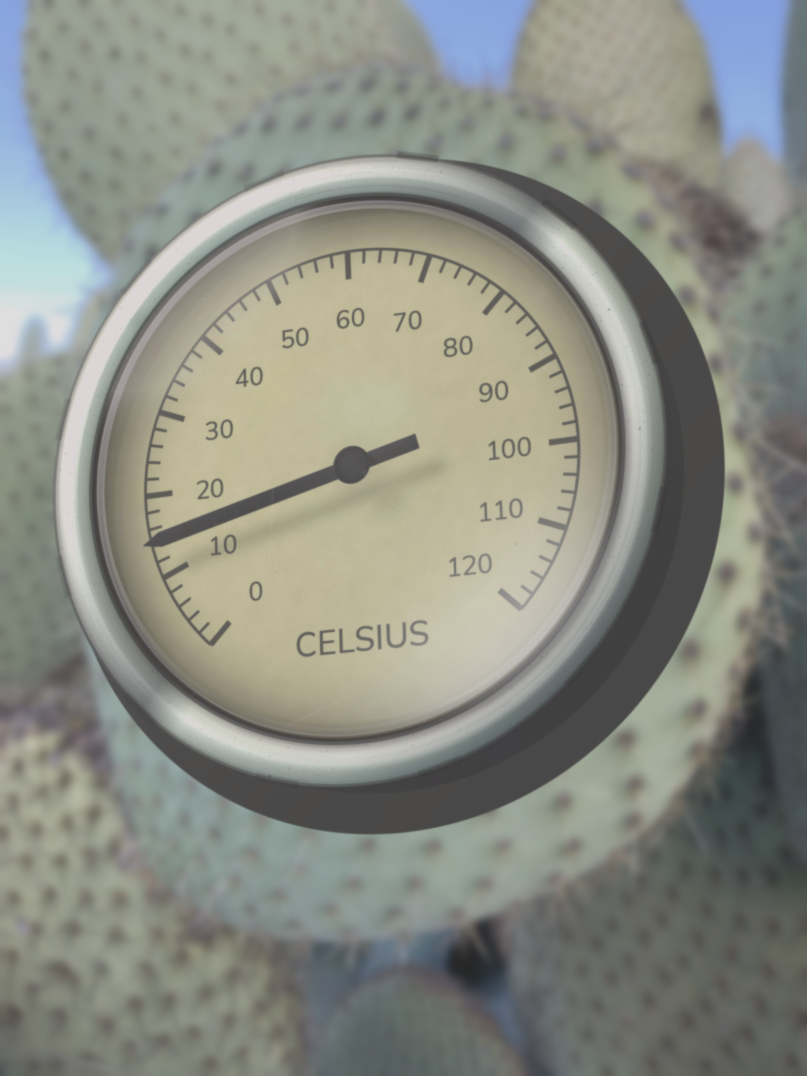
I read 14 (°C)
